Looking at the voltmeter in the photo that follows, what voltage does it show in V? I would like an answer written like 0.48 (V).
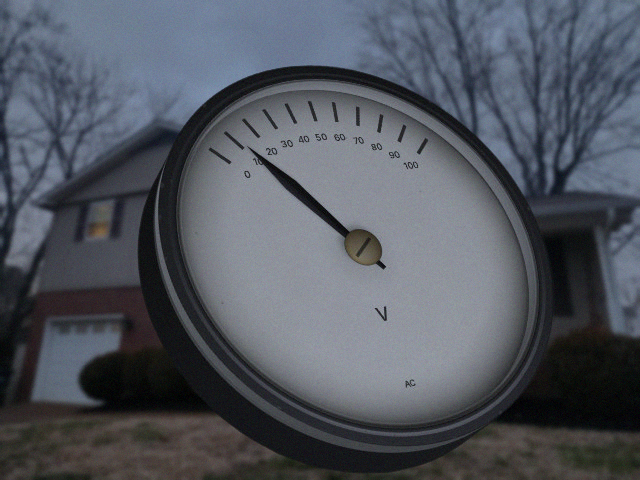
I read 10 (V)
